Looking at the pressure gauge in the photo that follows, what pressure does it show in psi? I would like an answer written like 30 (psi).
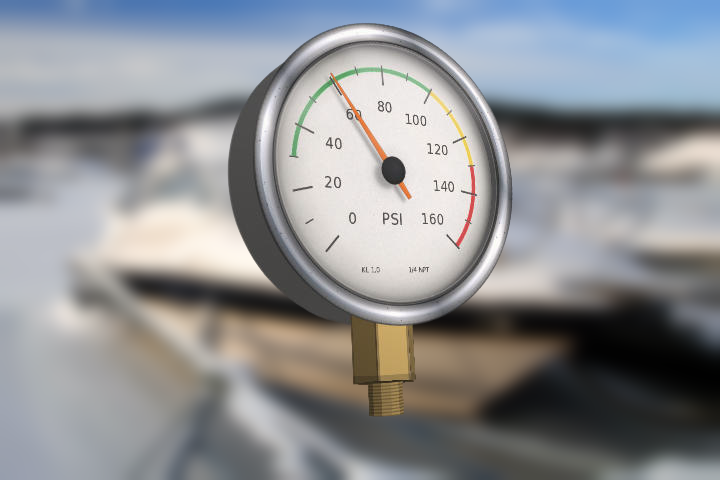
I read 60 (psi)
